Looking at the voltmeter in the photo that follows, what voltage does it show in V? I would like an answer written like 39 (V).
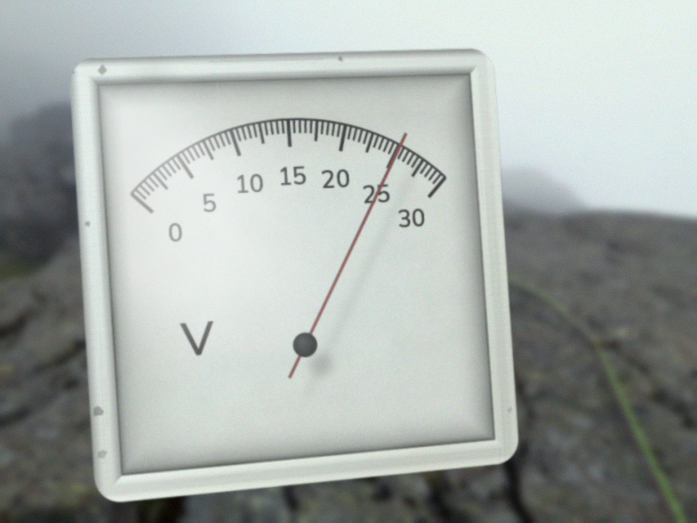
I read 25 (V)
